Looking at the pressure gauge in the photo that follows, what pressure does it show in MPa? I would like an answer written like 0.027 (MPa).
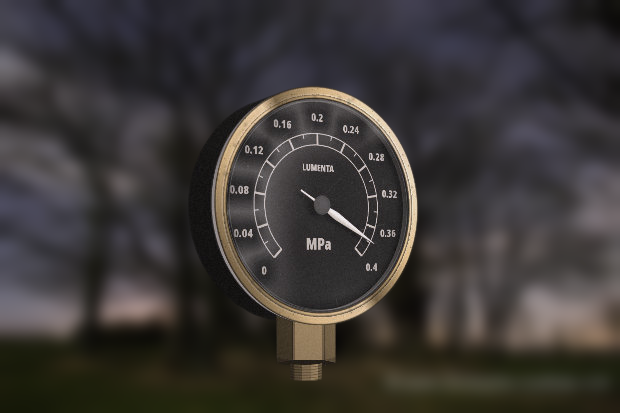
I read 0.38 (MPa)
